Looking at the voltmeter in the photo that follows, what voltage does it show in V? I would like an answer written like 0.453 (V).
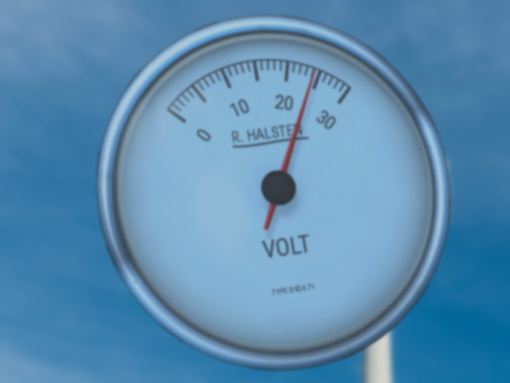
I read 24 (V)
